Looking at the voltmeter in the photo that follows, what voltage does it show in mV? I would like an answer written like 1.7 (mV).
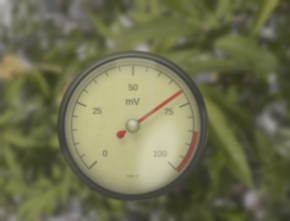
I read 70 (mV)
